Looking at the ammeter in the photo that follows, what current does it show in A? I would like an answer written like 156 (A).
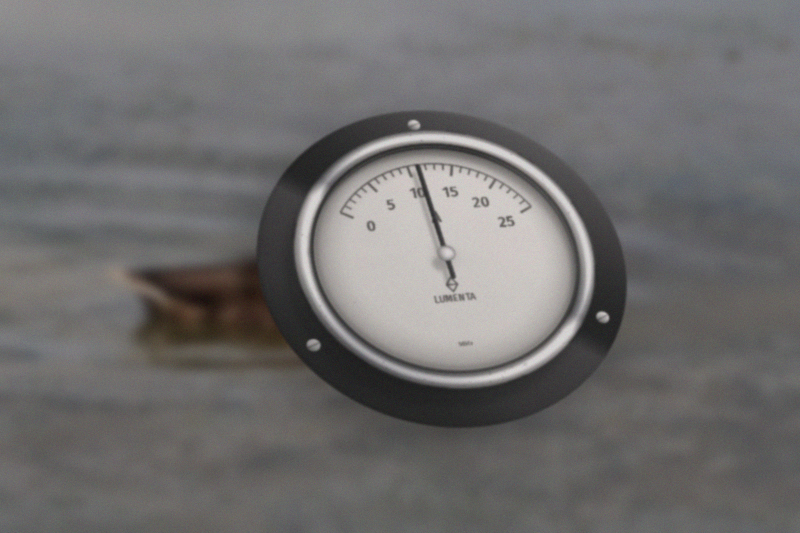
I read 11 (A)
